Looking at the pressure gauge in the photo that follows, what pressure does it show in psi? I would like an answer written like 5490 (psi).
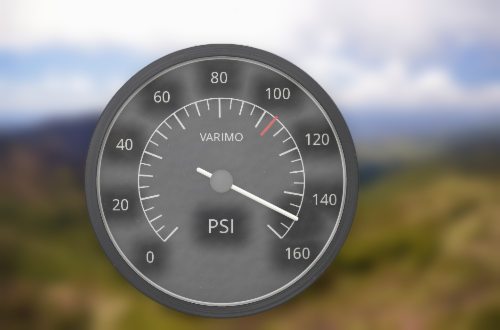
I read 150 (psi)
